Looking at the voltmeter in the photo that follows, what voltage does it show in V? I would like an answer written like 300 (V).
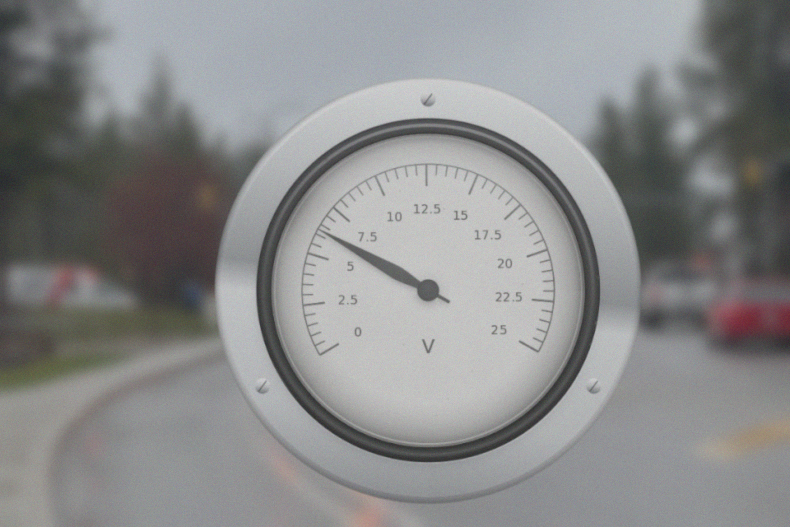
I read 6.25 (V)
